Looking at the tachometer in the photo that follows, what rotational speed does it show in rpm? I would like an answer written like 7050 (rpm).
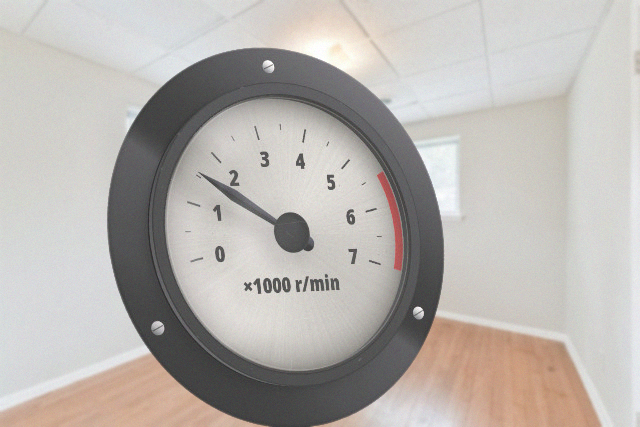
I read 1500 (rpm)
